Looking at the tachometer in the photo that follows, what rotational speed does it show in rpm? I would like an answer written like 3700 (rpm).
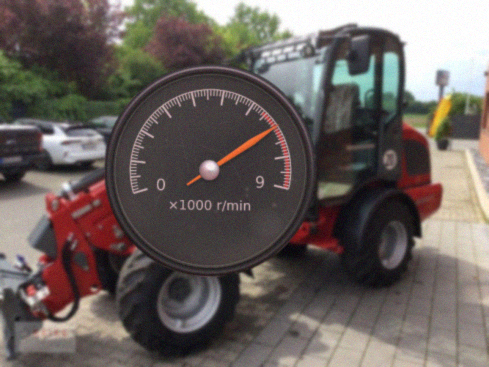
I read 7000 (rpm)
